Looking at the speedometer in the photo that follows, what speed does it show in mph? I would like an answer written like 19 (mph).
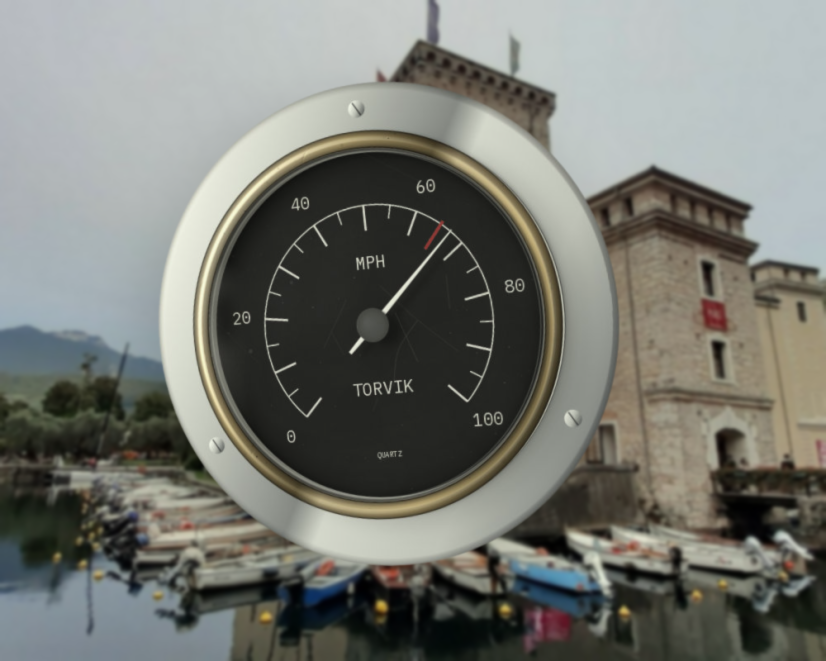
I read 67.5 (mph)
